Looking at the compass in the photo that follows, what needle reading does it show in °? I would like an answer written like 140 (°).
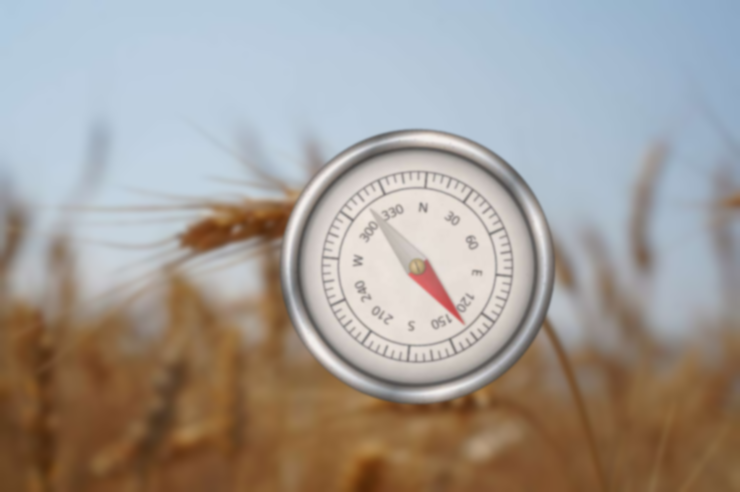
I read 135 (°)
